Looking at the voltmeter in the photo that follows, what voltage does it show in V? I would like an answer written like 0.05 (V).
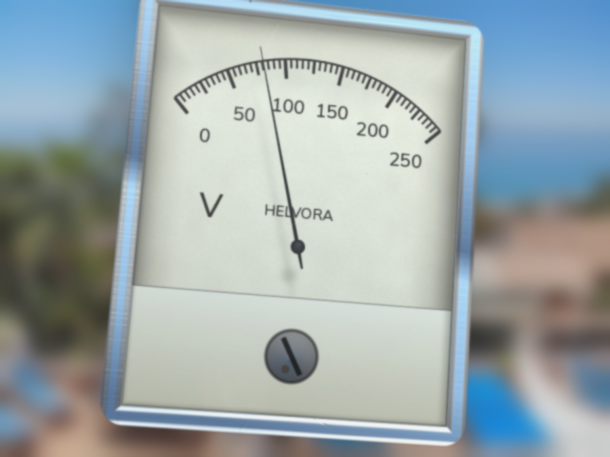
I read 80 (V)
